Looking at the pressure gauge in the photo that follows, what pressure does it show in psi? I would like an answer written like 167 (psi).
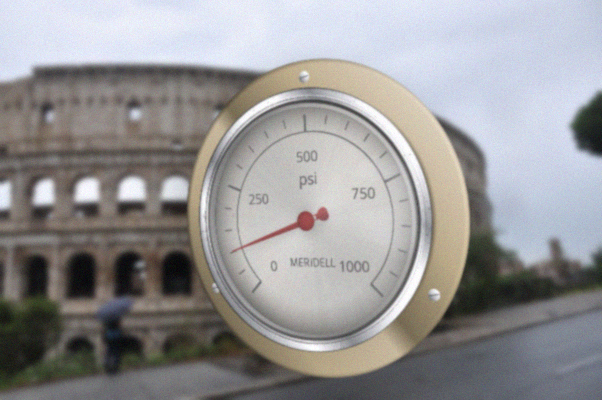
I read 100 (psi)
